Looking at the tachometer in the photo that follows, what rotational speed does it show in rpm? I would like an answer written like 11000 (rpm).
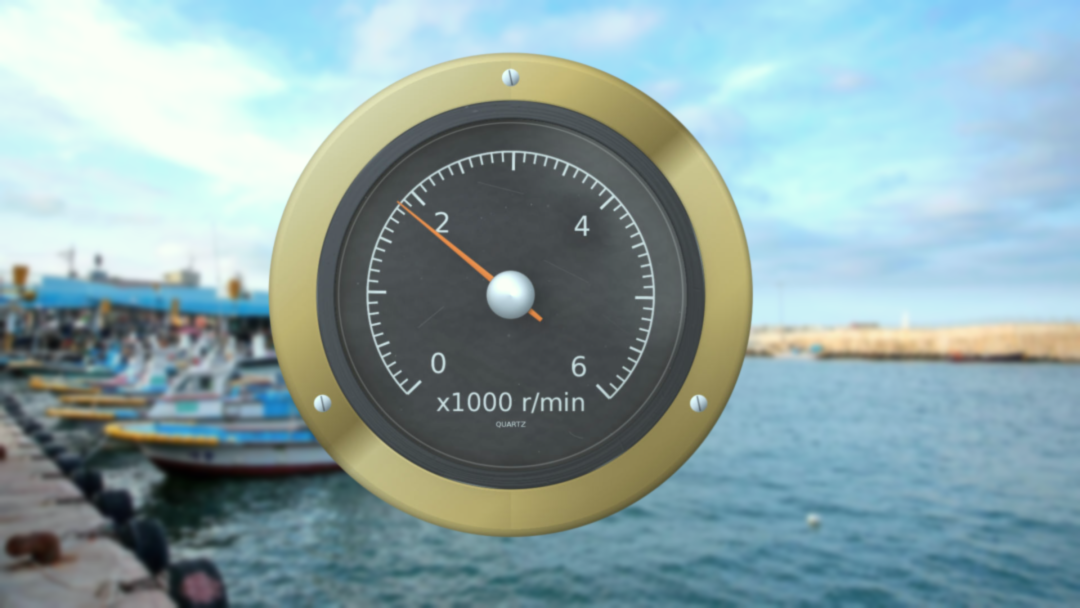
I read 1850 (rpm)
